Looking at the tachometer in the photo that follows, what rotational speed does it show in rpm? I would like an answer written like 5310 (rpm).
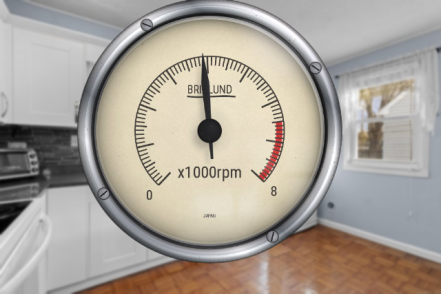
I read 3900 (rpm)
